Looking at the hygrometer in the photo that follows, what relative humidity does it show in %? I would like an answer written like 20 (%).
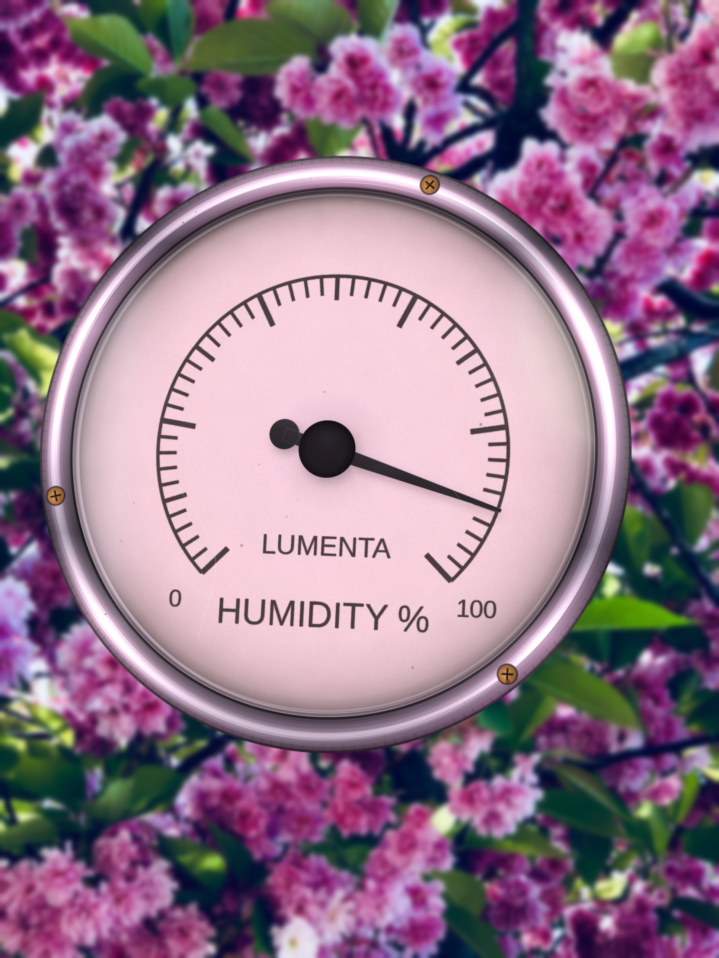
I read 90 (%)
